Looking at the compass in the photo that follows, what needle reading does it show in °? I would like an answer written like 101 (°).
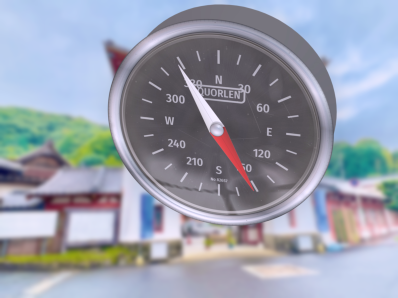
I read 150 (°)
